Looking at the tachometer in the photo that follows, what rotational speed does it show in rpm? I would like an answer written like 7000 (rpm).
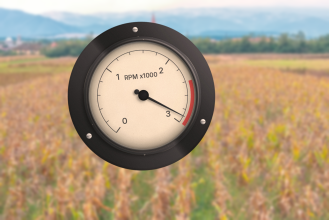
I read 2900 (rpm)
